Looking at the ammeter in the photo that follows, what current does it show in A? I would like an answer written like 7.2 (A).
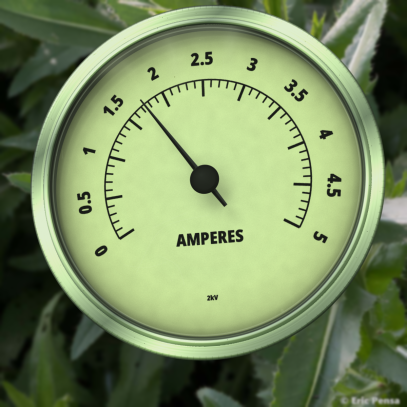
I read 1.75 (A)
